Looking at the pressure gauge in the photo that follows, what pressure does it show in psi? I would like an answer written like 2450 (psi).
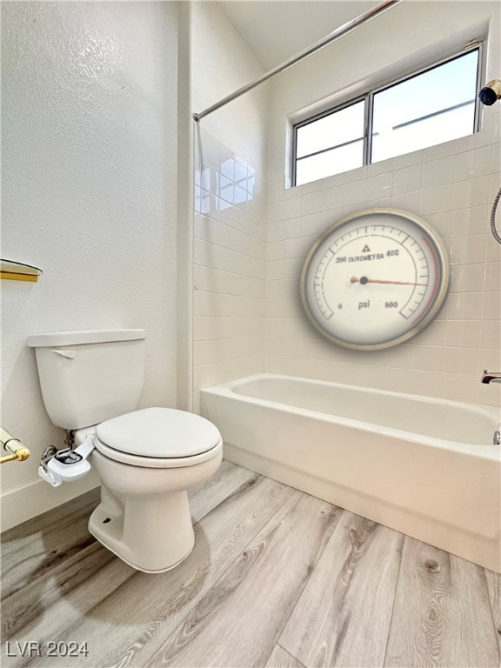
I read 520 (psi)
